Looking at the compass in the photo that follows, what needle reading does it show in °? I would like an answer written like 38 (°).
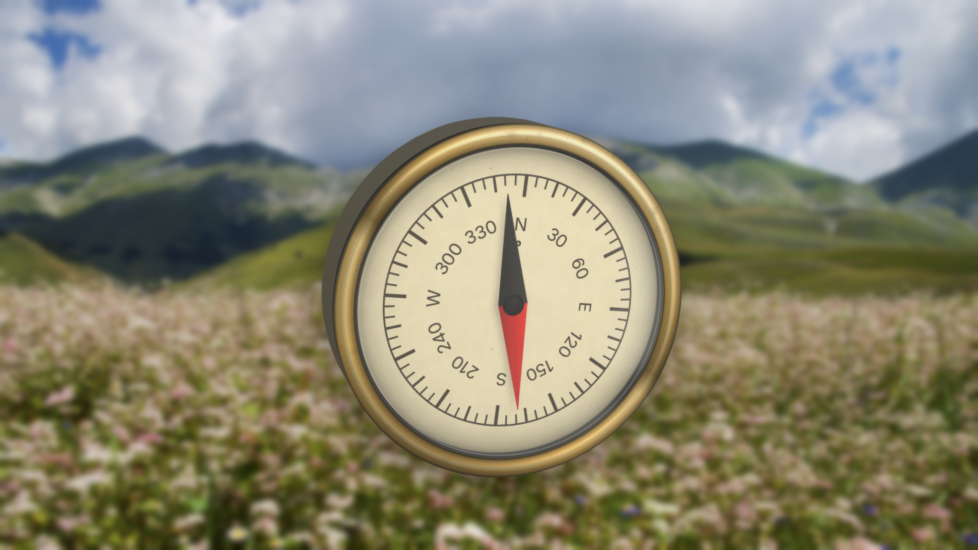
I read 170 (°)
